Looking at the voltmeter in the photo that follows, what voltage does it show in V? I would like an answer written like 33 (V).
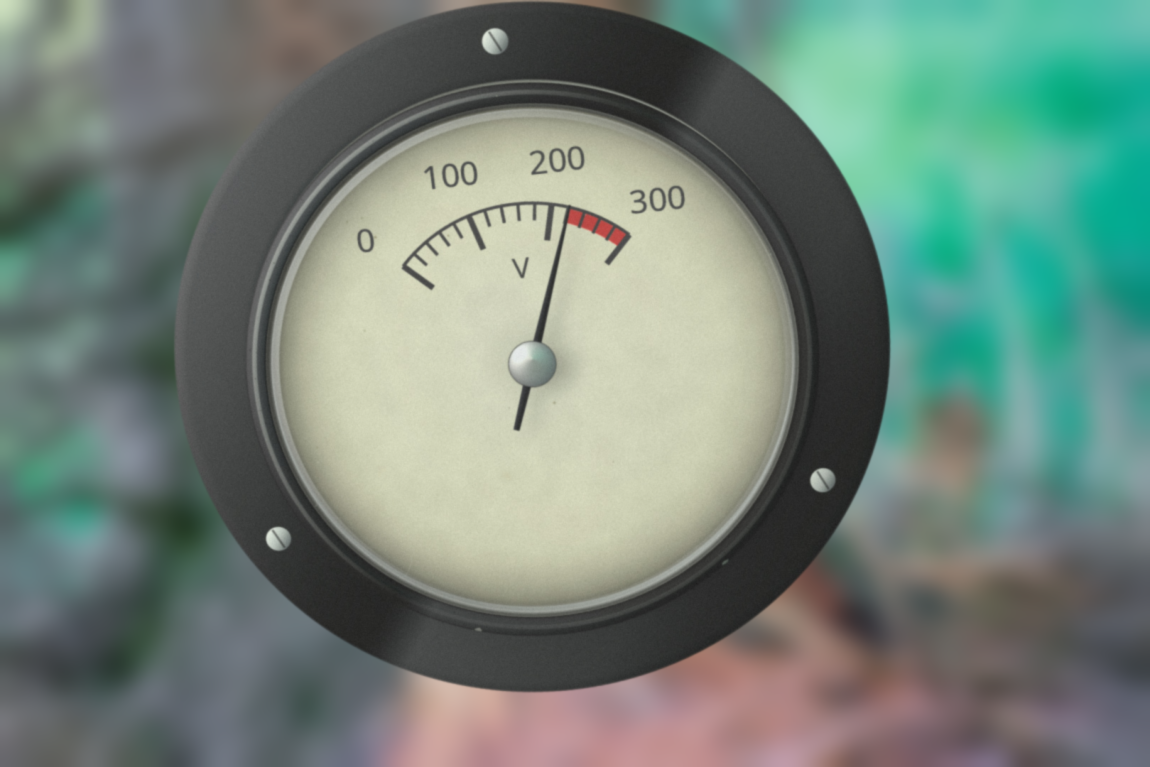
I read 220 (V)
